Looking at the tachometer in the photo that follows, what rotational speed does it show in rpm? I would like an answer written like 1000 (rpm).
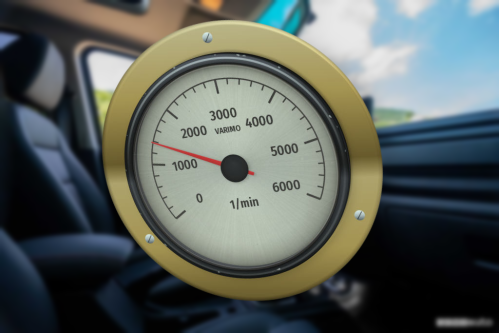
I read 1400 (rpm)
